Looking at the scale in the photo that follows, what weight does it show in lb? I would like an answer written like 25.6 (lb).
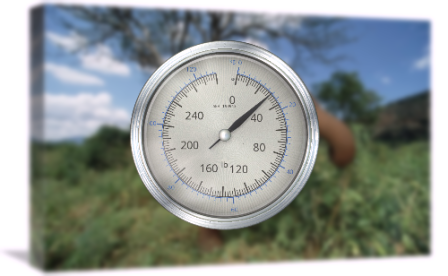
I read 30 (lb)
